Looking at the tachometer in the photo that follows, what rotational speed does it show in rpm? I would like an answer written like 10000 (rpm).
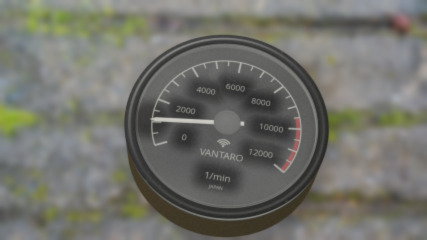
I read 1000 (rpm)
